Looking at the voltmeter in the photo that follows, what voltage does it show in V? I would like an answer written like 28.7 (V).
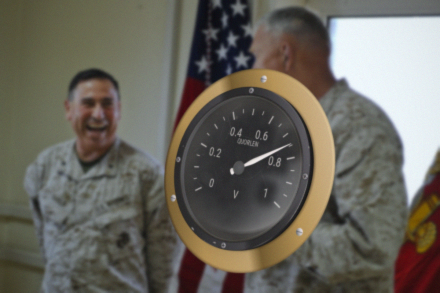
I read 0.75 (V)
